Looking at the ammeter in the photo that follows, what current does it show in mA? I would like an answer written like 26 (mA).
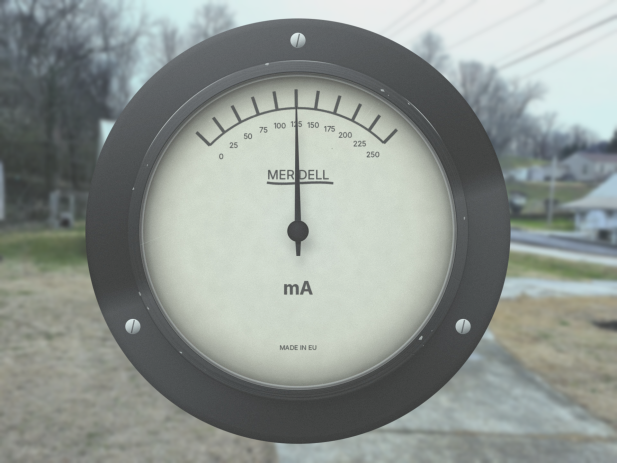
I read 125 (mA)
